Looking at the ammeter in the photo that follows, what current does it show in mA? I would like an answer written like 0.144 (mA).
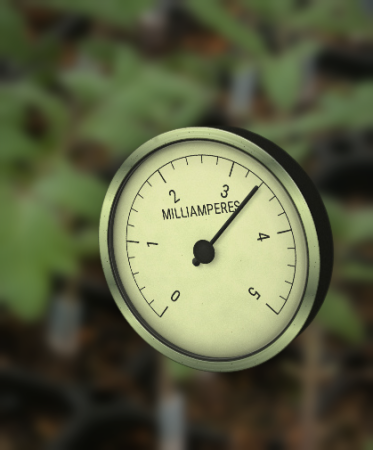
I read 3.4 (mA)
